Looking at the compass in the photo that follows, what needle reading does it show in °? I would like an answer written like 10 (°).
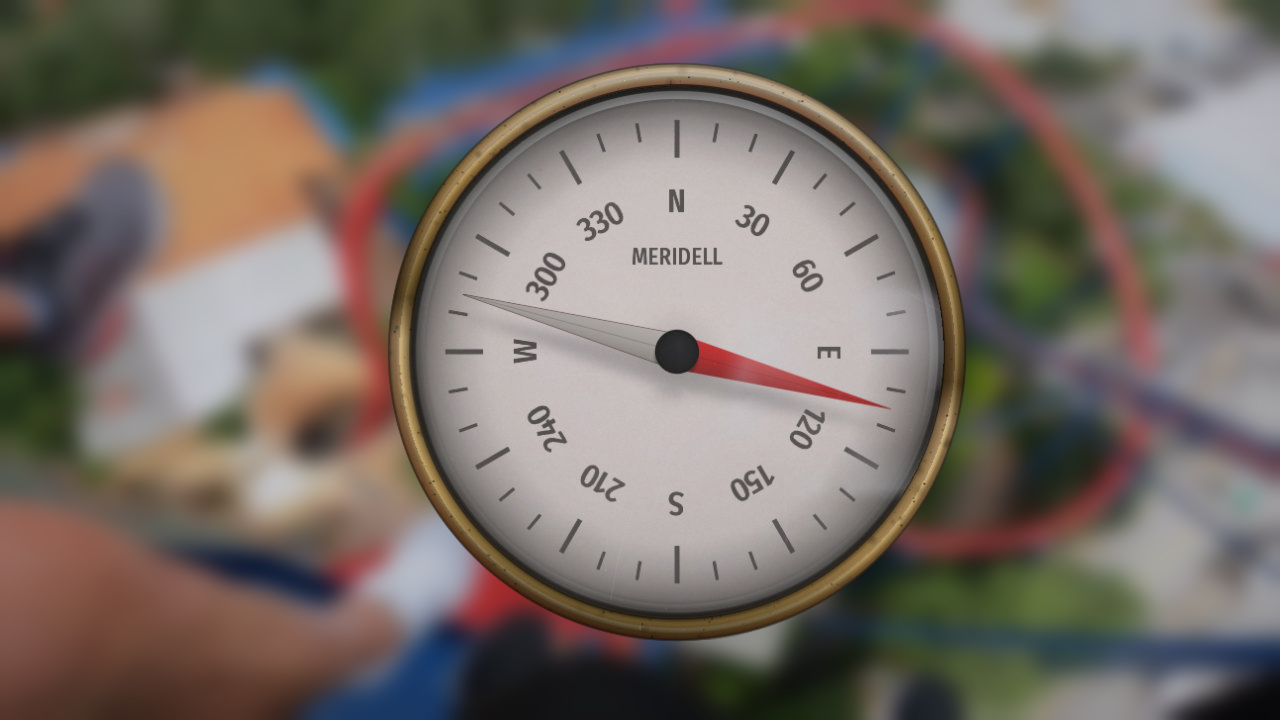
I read 105 (°)
